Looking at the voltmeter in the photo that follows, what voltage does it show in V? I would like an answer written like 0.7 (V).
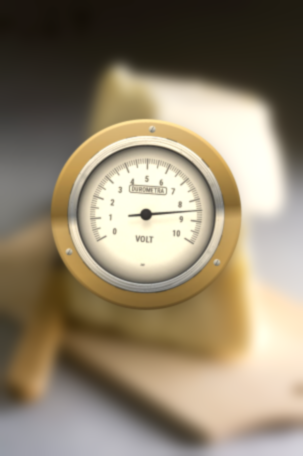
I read 8.5 (V)
